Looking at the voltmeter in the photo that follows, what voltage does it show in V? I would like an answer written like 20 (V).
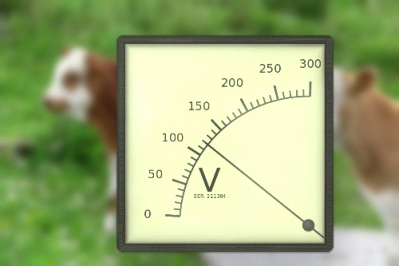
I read 120 (V)
